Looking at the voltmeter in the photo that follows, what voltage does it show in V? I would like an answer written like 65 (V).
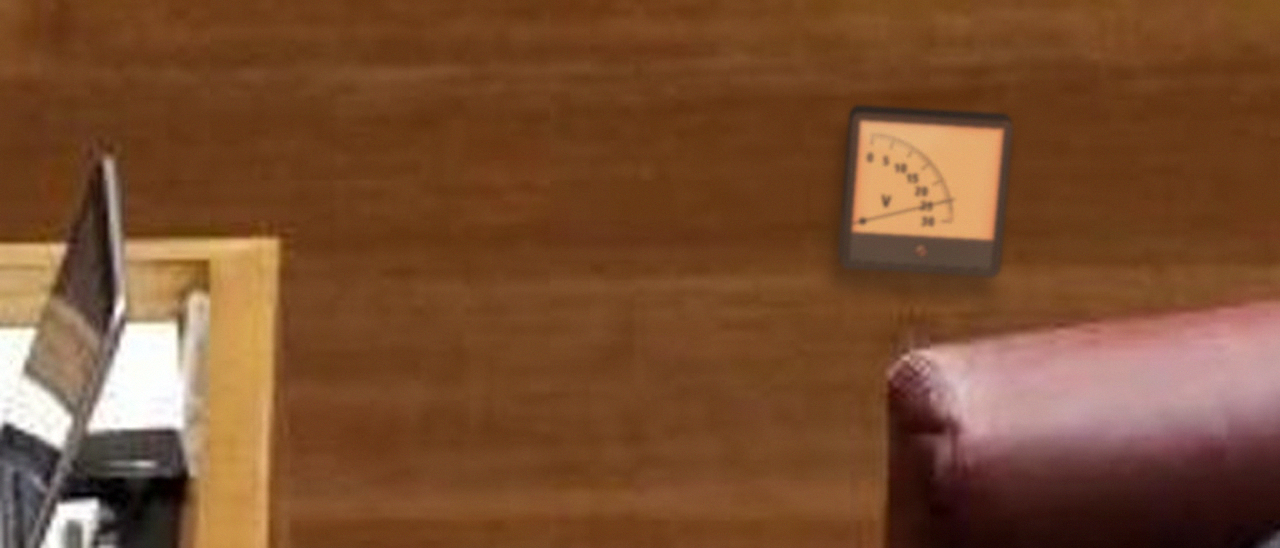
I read 25 (V)
